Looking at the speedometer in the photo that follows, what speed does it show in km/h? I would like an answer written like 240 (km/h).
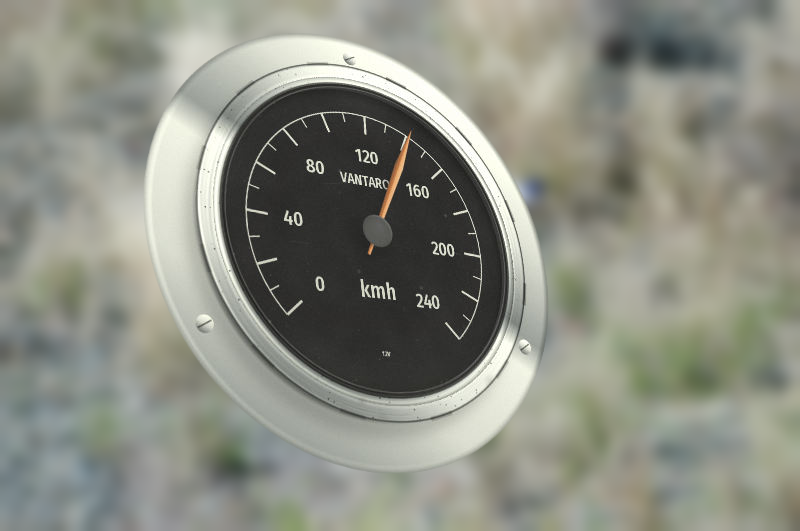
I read 140 (km/h)
